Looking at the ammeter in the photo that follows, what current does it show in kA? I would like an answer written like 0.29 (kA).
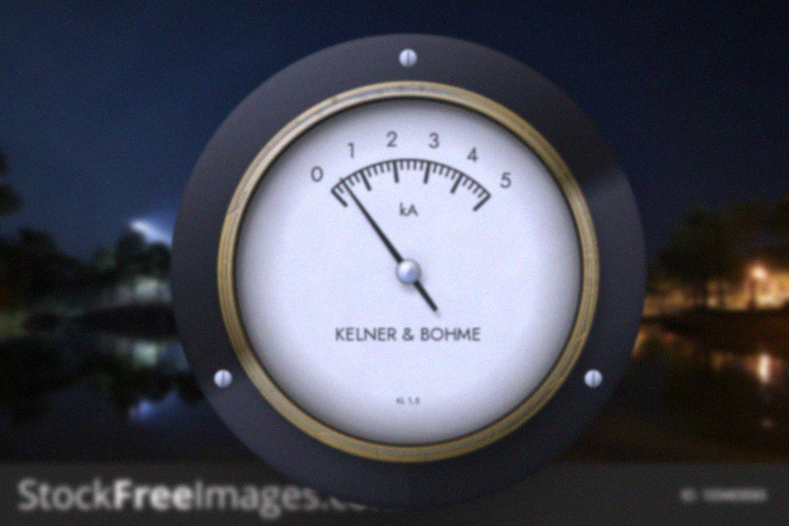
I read 0.4 (kA)
